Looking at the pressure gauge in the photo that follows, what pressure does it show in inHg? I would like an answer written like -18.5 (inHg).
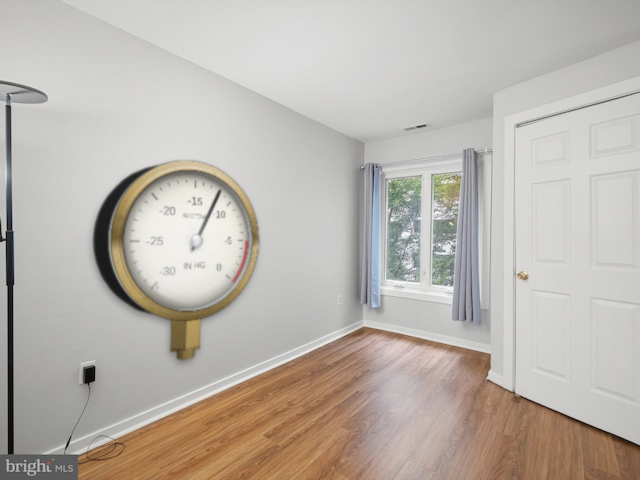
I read -12 (inHg)
